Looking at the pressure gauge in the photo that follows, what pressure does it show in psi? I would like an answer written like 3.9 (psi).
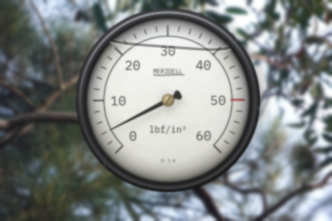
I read 4 (psi)
